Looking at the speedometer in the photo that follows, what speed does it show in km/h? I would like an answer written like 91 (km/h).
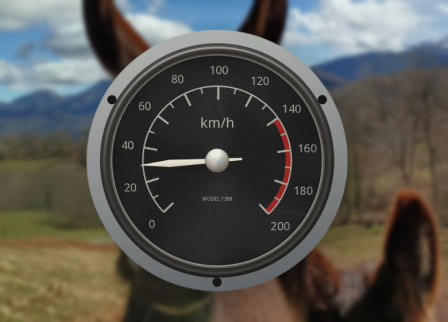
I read 30 (km/h)
